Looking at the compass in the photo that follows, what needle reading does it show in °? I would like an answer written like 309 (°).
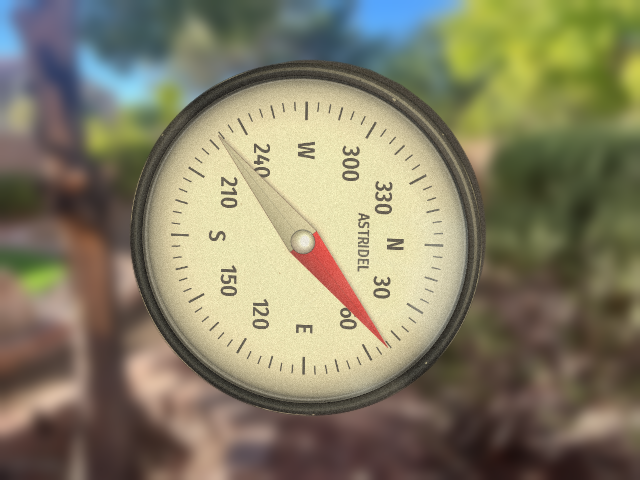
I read 50 (°)
